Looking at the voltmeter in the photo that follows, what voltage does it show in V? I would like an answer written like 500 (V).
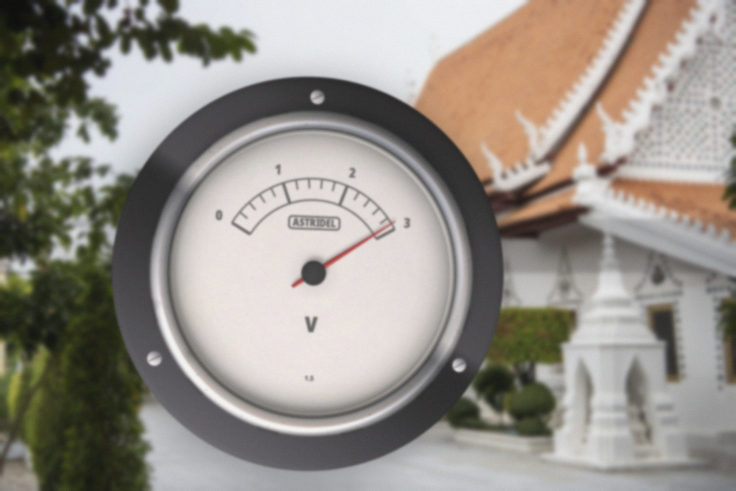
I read 2.9 (V)
